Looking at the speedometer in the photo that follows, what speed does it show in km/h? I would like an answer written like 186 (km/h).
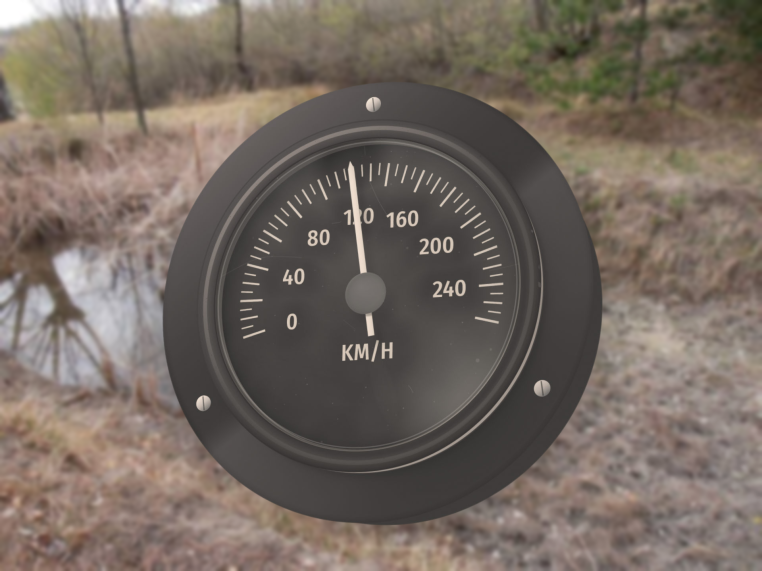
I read 120 (km/h)
